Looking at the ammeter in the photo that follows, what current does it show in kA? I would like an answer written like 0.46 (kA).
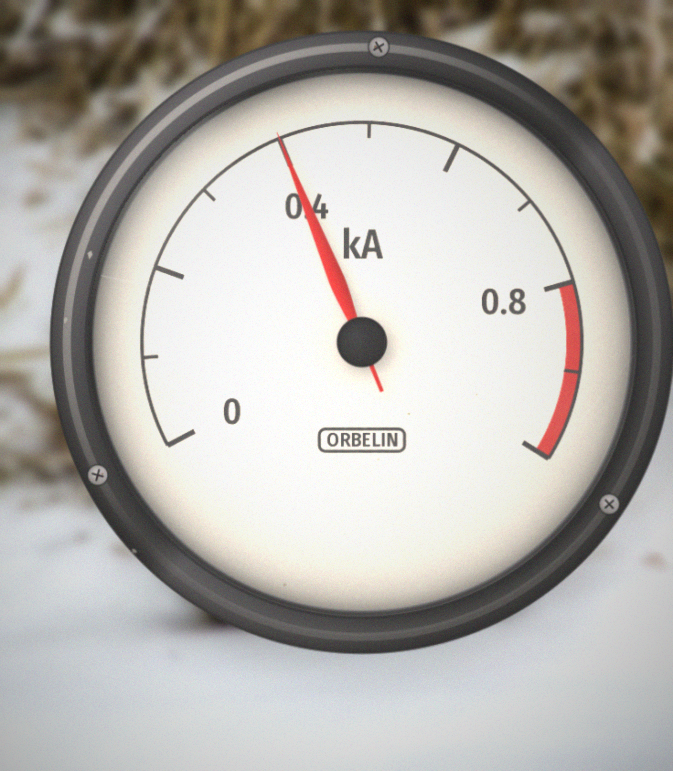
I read 0.4 (kA)
